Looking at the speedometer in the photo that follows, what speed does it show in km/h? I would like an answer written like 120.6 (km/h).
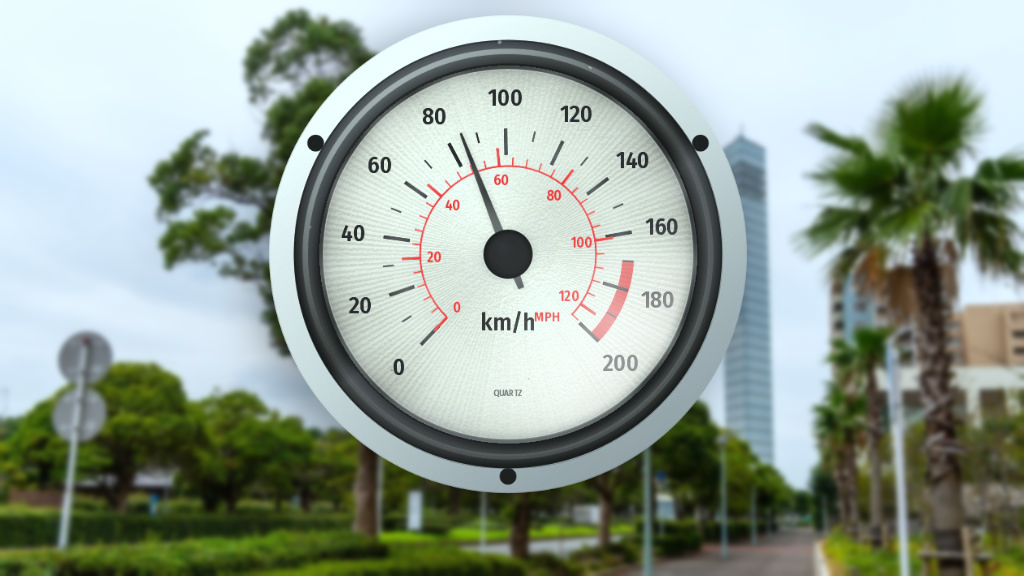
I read 85 (km/h)
